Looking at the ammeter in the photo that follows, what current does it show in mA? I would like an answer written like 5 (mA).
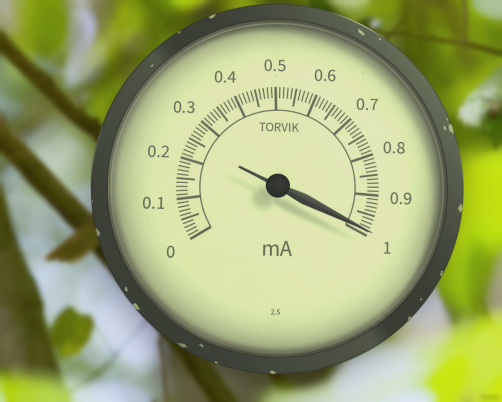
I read 0.99 (mA)
